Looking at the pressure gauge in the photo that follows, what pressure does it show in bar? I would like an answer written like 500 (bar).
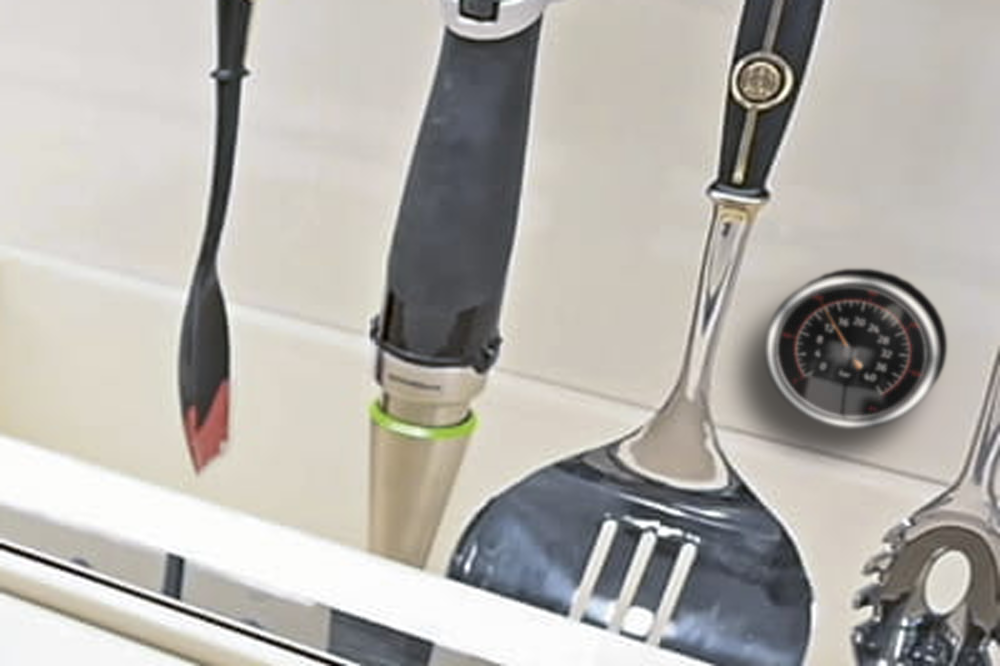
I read 14 (bar)
